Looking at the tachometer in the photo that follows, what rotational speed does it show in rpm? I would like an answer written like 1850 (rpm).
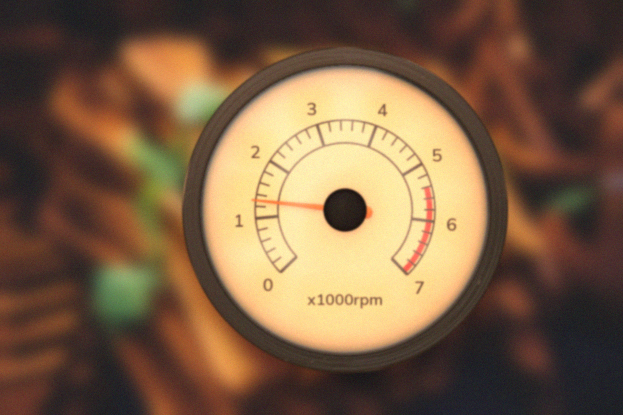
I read 1300 (rpm)
